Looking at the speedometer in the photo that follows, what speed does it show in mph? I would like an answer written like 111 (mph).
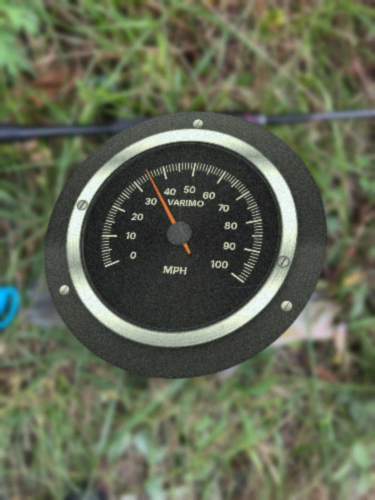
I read 35 (mph)
